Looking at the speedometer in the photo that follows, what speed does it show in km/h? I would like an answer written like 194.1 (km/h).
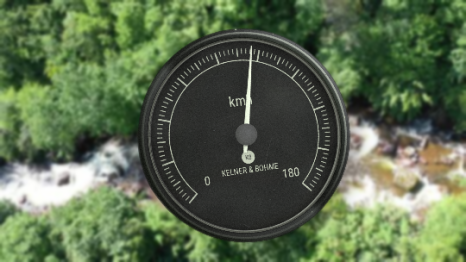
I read 96 (km/h)
